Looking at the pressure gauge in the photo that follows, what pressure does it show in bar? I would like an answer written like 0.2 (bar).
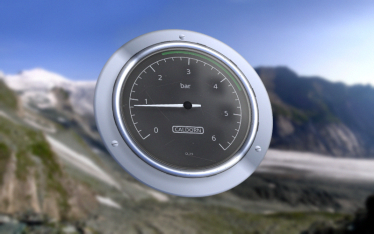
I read 0.8 (bar)
